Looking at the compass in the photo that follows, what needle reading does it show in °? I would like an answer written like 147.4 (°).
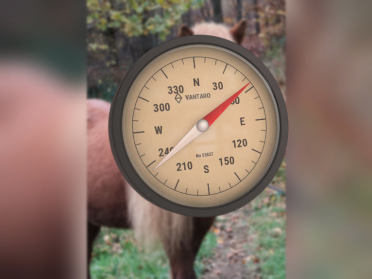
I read 55 (°)
